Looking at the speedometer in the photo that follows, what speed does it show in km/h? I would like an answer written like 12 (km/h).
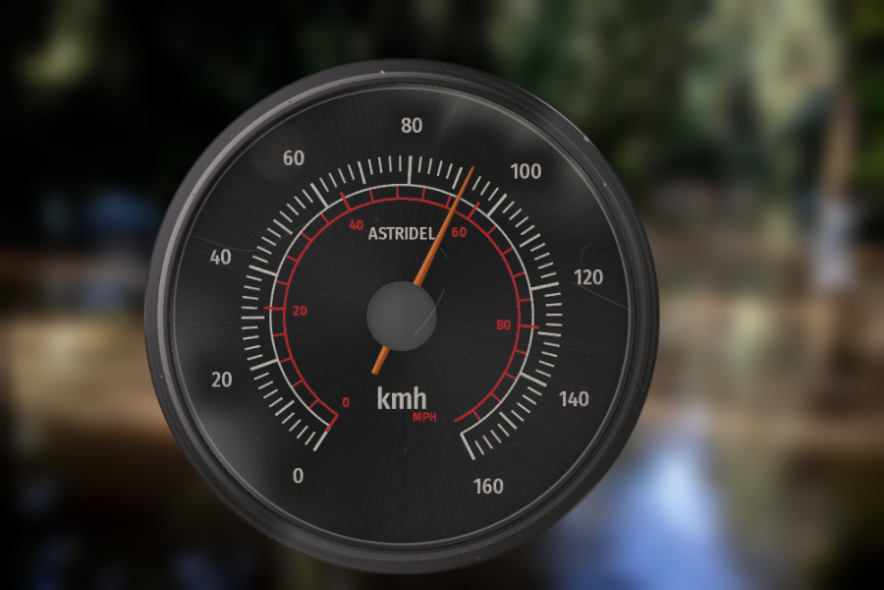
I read 92 (km/h)
